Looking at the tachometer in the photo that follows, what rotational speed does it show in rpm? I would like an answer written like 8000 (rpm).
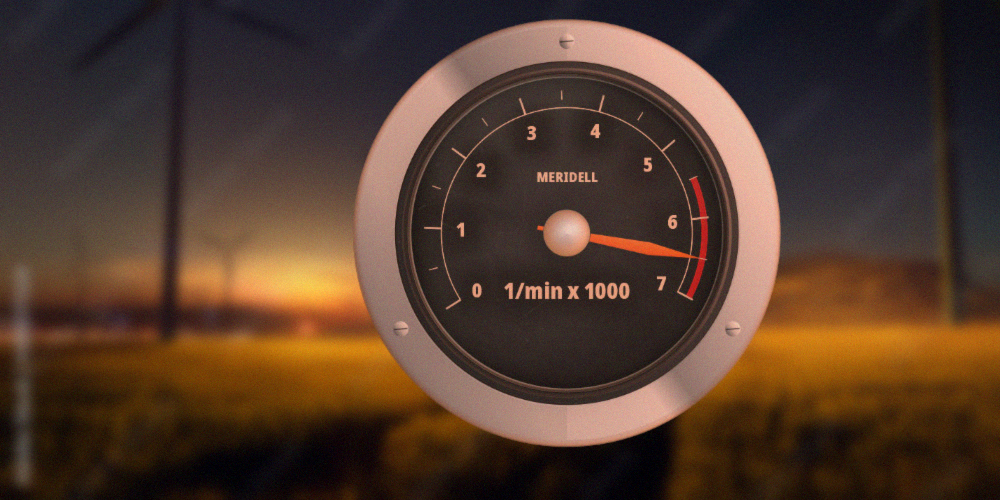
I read 6500 (rpm)
